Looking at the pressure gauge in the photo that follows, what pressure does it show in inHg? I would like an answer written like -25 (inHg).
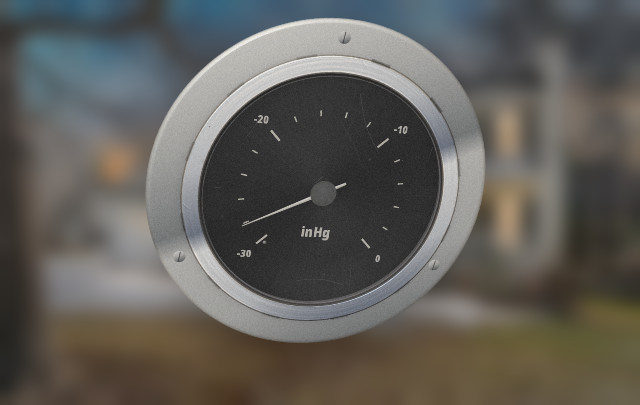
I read -28 (inHg)
